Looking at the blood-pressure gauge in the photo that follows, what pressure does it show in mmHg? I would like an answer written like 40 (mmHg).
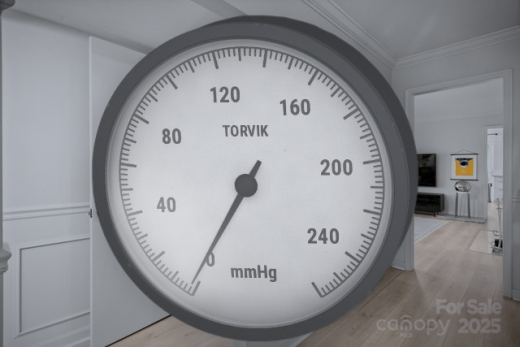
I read 2 (mmHg)
